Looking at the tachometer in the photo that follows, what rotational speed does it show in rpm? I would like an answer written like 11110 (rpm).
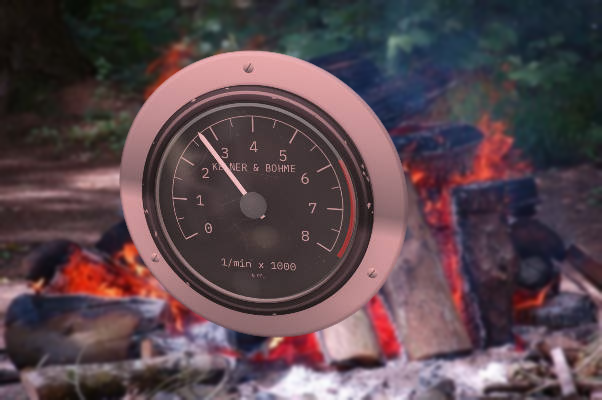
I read 2750 (rpm)
